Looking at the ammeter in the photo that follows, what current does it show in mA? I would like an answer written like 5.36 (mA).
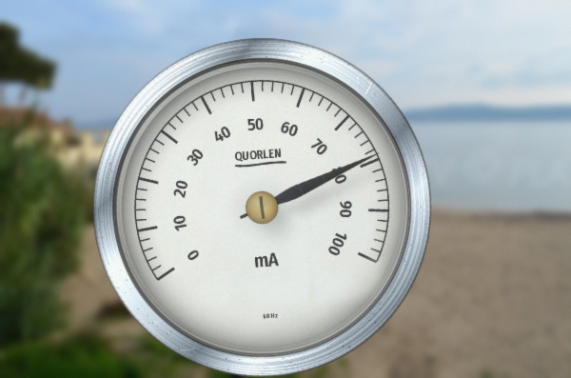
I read 79 (mA)
